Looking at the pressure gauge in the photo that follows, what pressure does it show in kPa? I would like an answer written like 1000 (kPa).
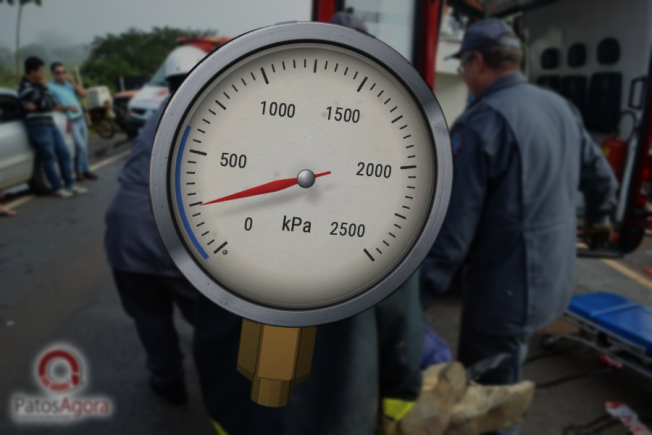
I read 250 (kPa)
